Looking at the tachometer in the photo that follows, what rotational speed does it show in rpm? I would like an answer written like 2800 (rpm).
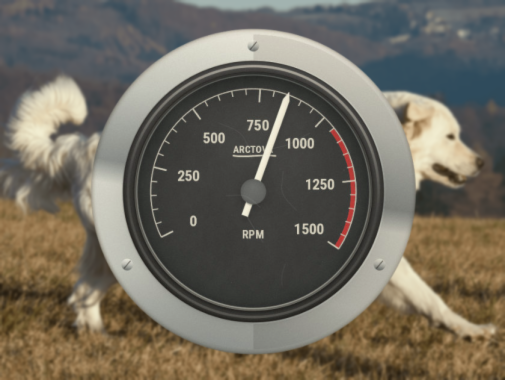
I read 850 (rpm)
